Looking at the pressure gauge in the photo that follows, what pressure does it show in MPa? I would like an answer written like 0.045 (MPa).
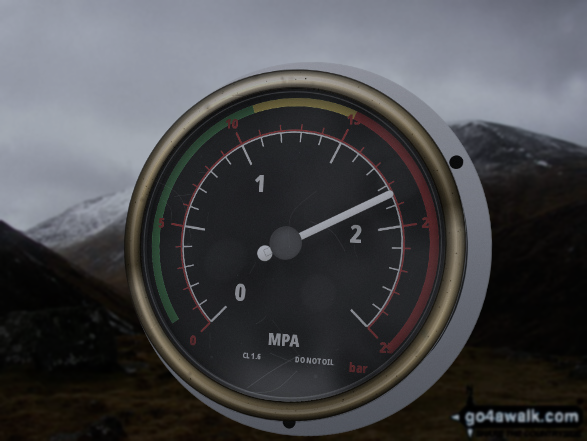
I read 1.85 (MPa)
